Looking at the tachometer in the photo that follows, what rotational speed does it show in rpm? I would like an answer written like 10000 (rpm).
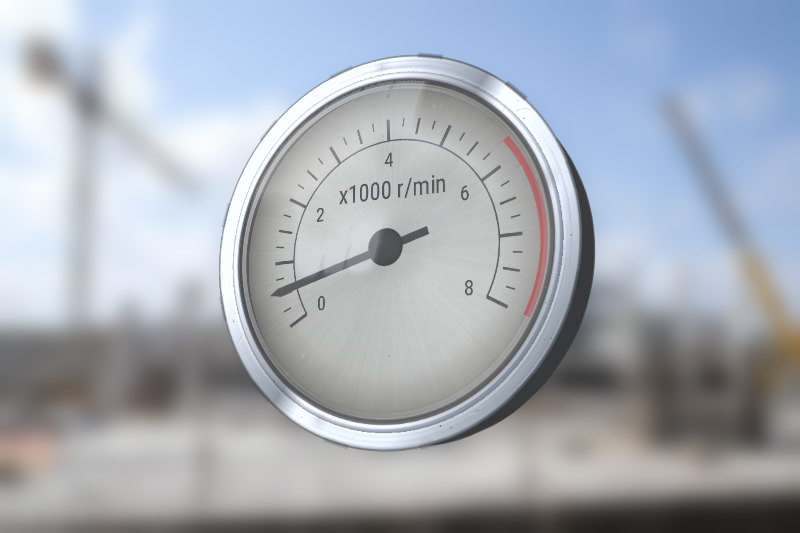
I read 500 (rpm)
